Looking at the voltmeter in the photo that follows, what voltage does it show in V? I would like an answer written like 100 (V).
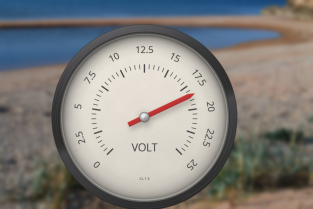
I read 18.5 (V)
